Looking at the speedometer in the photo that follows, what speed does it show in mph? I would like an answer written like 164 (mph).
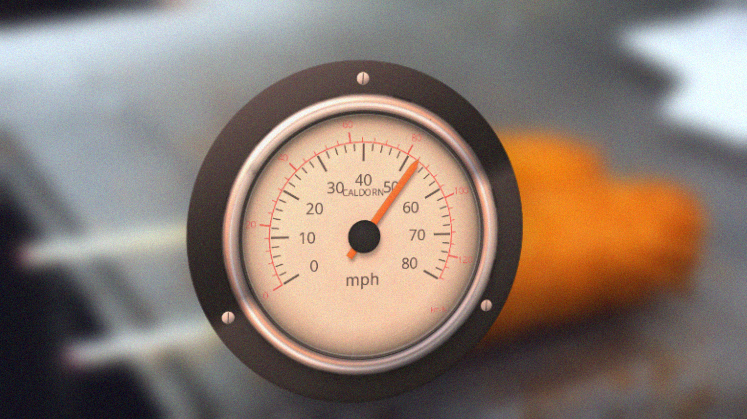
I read 52 (mph)
